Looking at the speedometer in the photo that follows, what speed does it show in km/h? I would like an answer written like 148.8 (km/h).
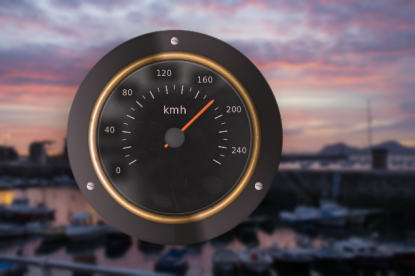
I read 180 (km/h)
